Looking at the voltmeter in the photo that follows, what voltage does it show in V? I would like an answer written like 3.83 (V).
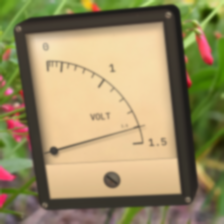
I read 1.4 (V)
